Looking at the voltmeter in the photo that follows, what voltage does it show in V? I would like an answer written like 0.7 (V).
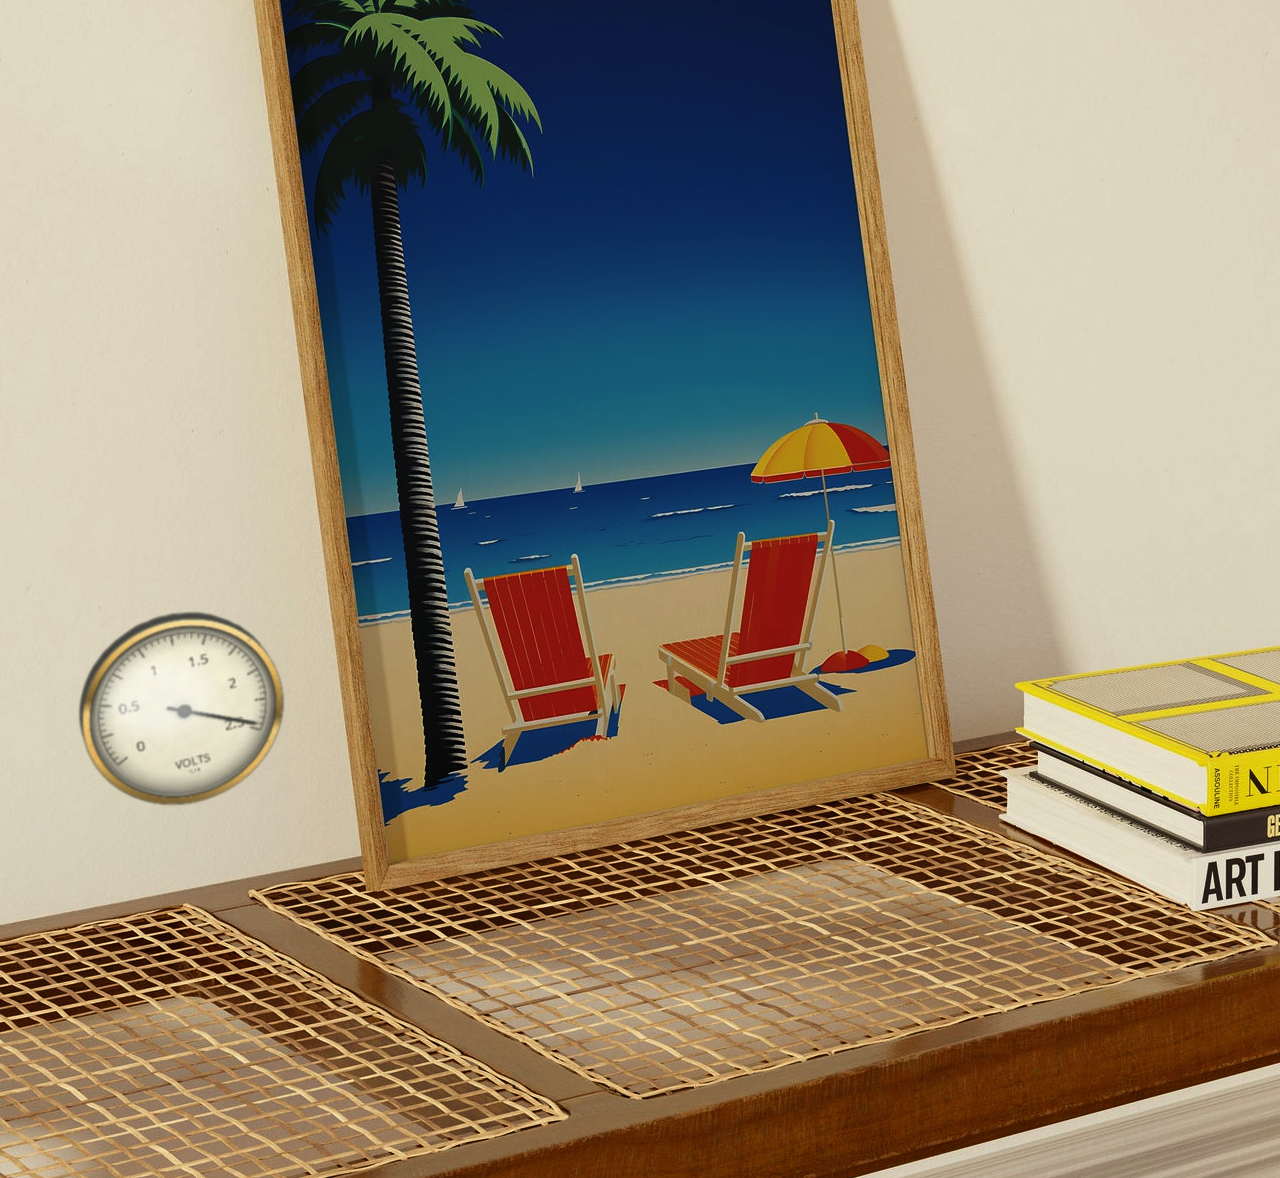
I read 2.45 (V)
